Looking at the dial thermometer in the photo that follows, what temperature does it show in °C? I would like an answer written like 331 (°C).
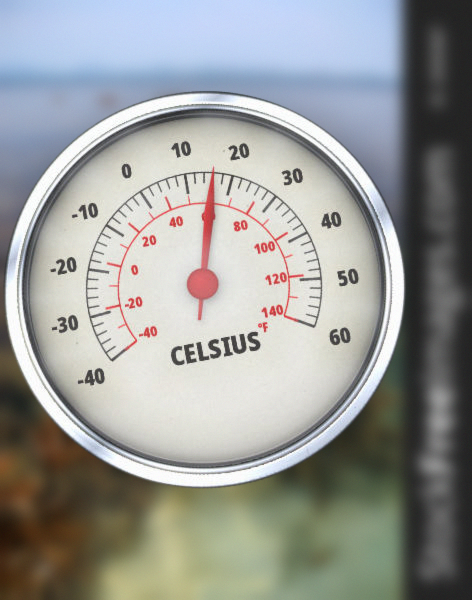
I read 16 (°C)
